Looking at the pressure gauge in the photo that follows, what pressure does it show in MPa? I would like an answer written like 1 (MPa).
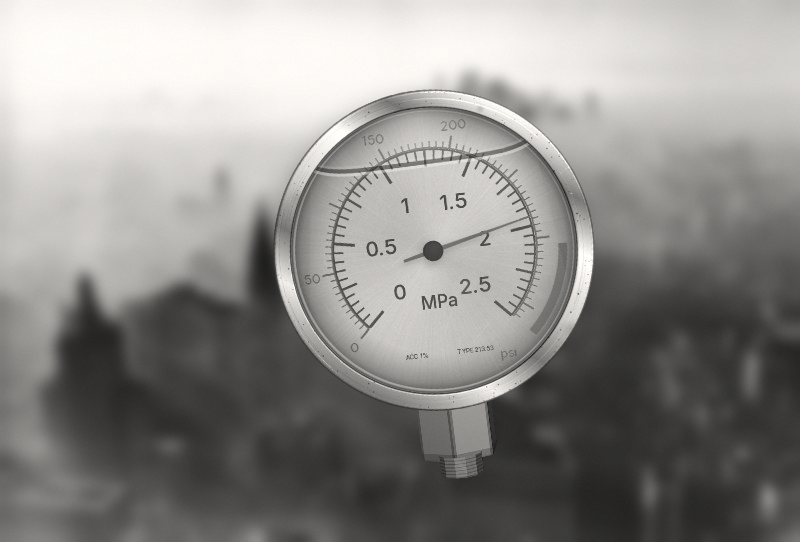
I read 1.95 (MPa)
